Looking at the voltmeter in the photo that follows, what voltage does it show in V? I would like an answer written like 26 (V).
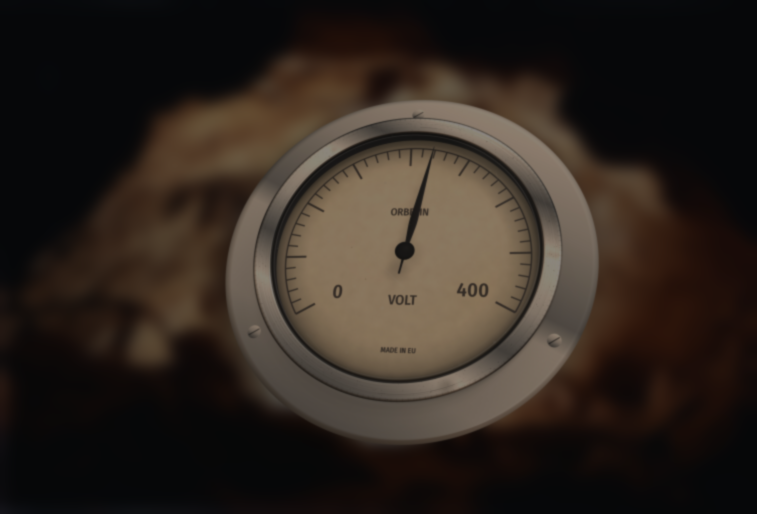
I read 220 (V)
